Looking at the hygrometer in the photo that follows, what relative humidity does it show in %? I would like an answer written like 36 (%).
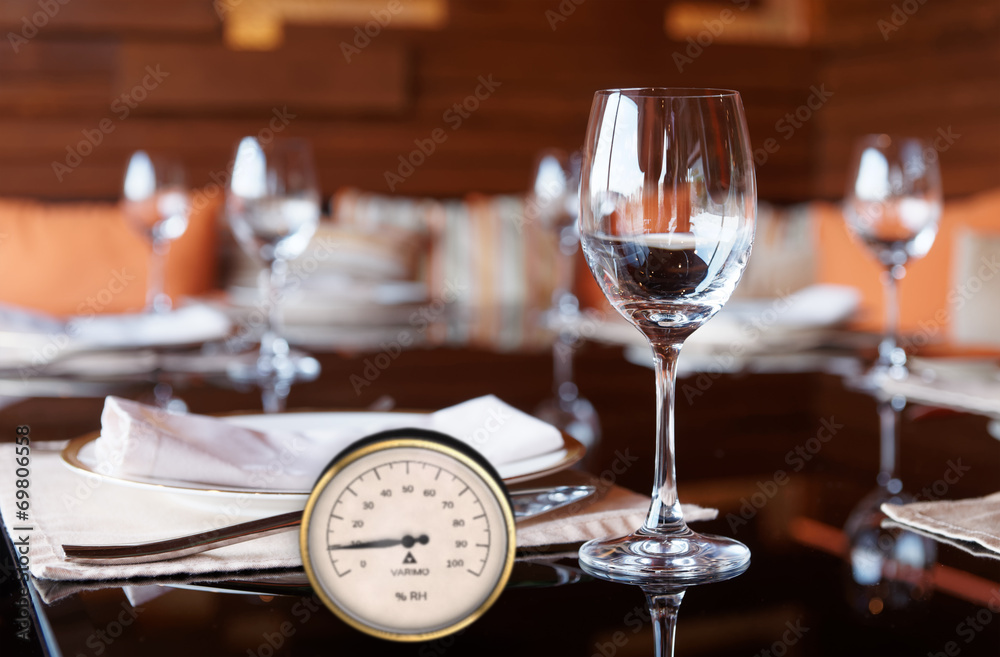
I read 10 (%)
